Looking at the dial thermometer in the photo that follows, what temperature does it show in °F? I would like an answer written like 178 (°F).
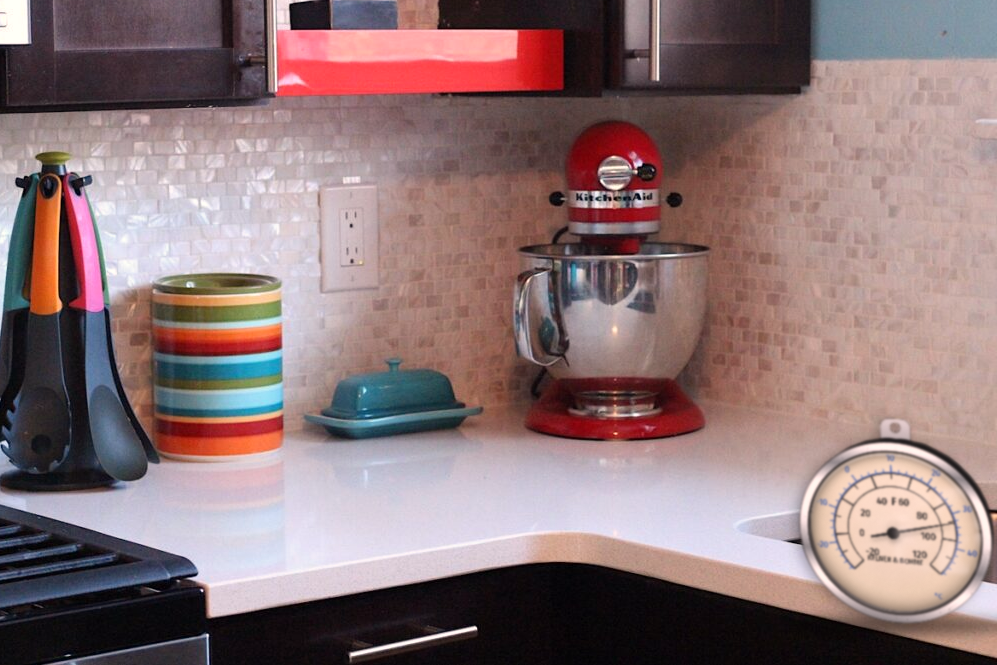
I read 90 (°F)
